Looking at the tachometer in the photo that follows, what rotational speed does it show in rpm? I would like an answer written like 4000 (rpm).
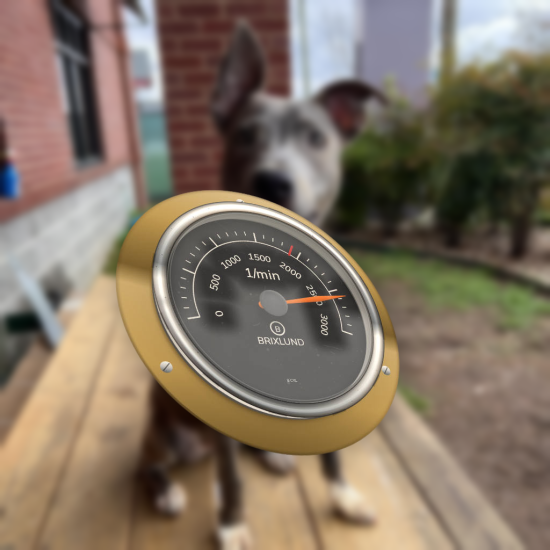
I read 2600 (rpm)
